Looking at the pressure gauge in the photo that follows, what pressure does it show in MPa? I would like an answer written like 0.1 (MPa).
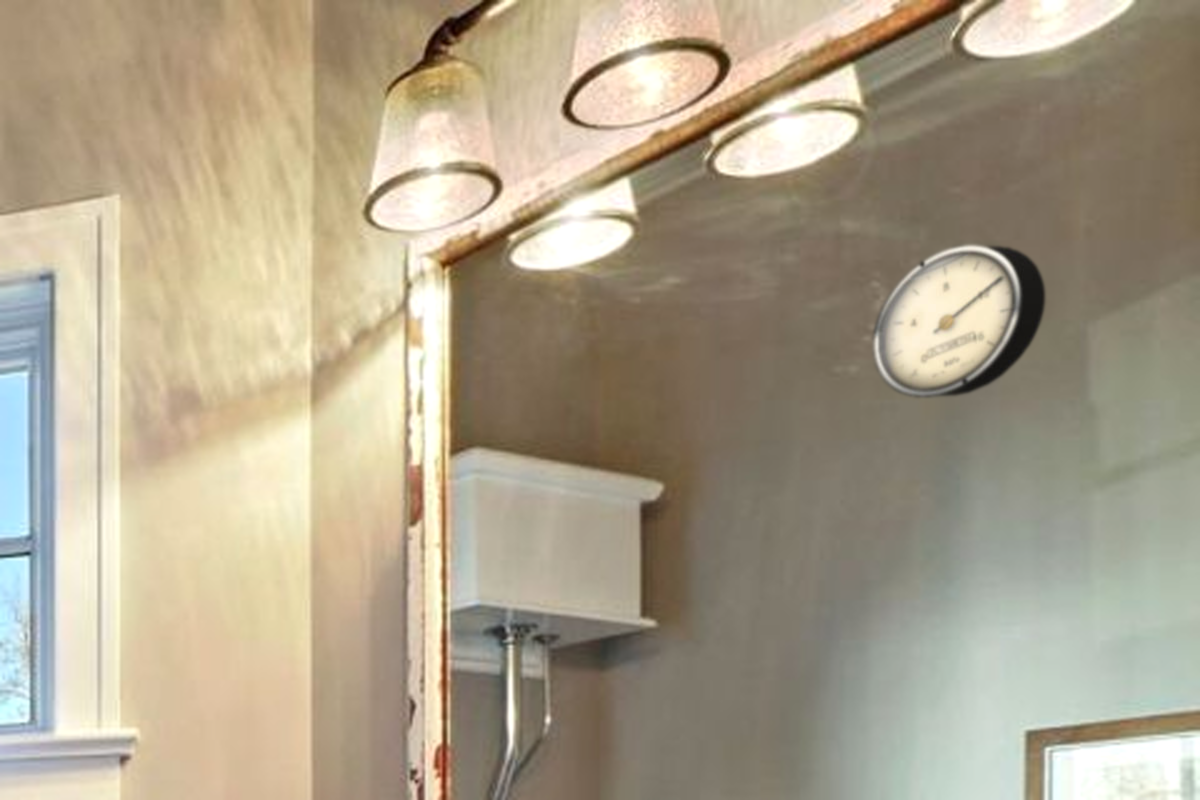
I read 12 (MPa)
